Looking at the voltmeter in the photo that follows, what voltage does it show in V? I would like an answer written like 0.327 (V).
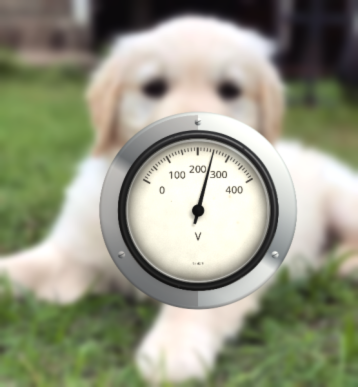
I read 250 (V)
